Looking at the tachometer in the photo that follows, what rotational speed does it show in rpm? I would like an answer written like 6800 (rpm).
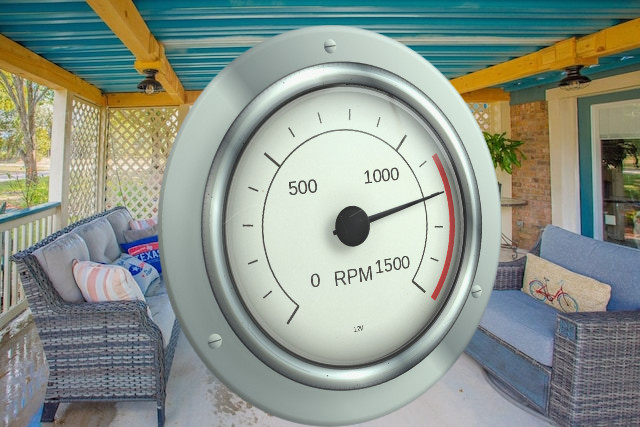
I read 1200 (rpm)
